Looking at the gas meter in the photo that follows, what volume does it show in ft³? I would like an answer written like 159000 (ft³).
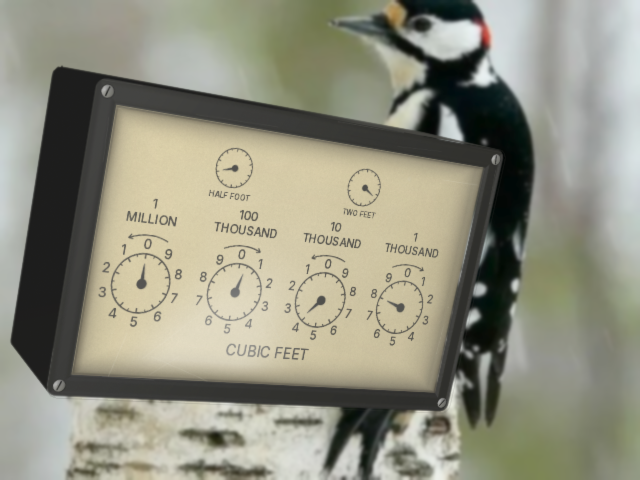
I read 3800 (ft³)
